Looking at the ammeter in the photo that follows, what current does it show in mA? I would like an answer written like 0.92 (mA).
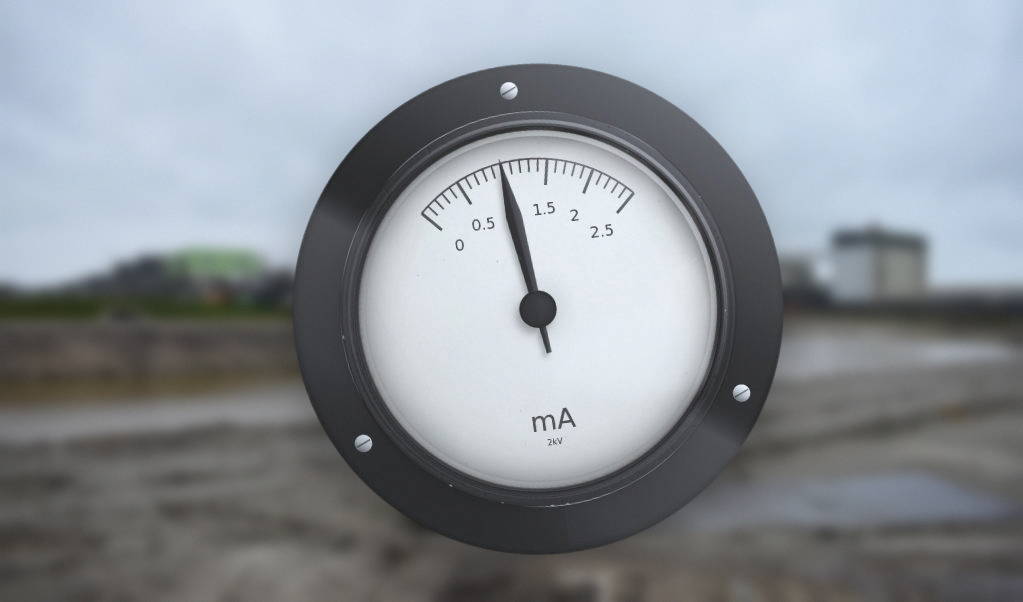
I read 1 (mA)
